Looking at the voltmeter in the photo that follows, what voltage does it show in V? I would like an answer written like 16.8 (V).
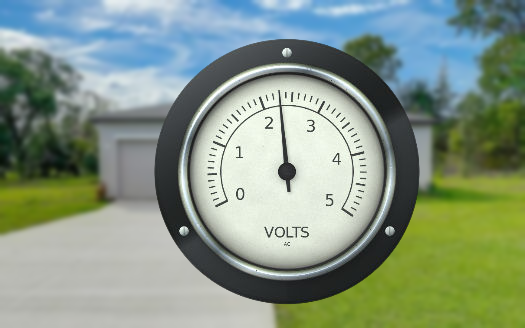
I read 2.3 (V)
